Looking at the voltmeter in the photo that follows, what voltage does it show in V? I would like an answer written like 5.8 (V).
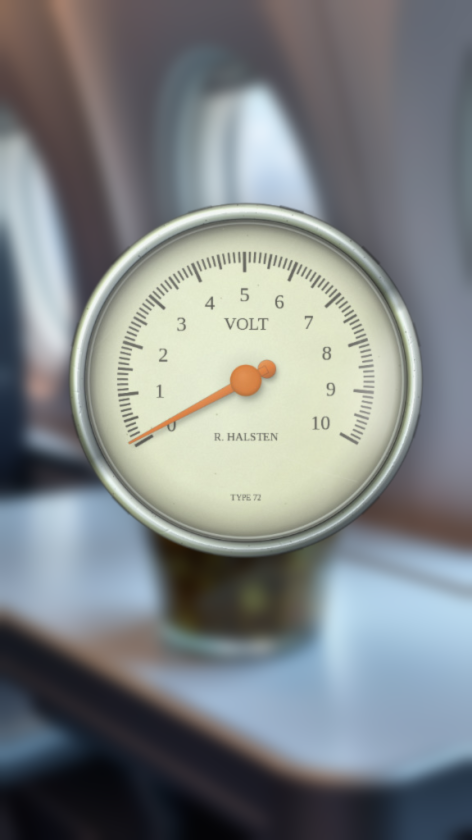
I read 0.1 (V)
